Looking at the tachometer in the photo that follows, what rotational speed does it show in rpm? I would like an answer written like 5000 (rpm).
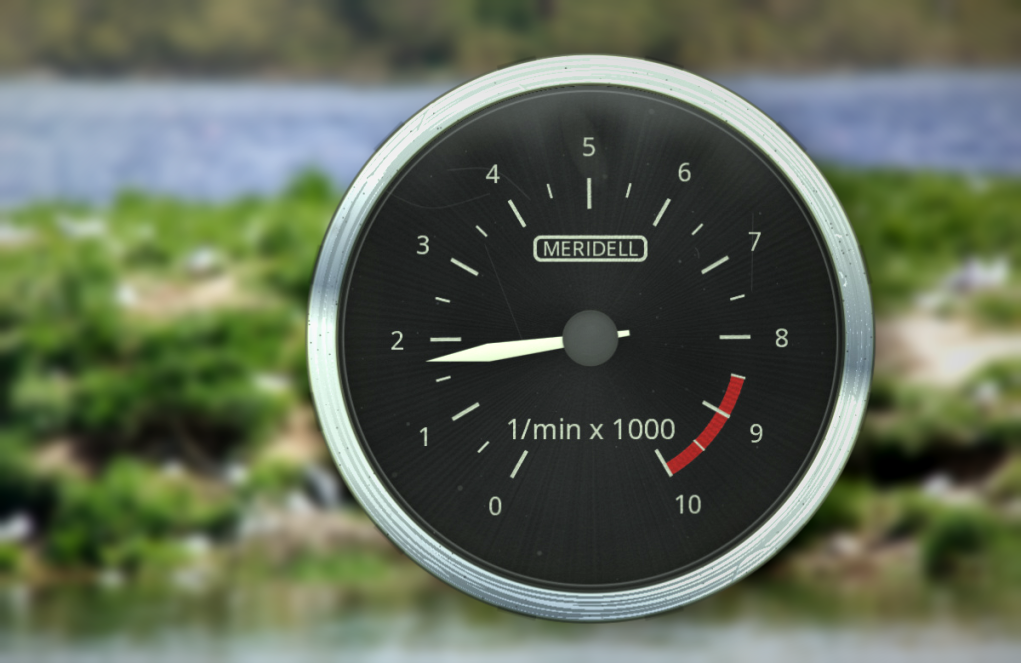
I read 1750 (rpm)
